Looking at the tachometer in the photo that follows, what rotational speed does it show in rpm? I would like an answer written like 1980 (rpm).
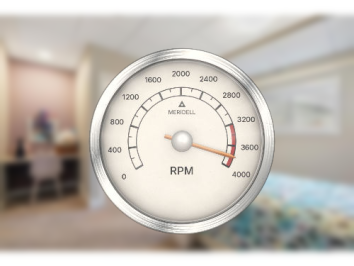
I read 3800 (rpm)
